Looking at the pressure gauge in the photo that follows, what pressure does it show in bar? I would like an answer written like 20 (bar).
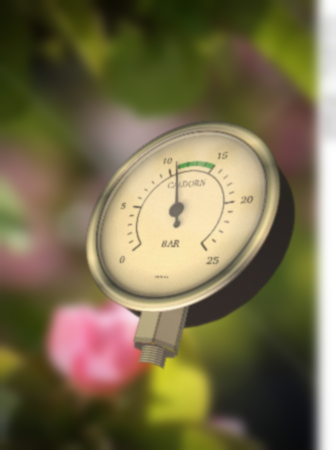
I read 11 (bar)
